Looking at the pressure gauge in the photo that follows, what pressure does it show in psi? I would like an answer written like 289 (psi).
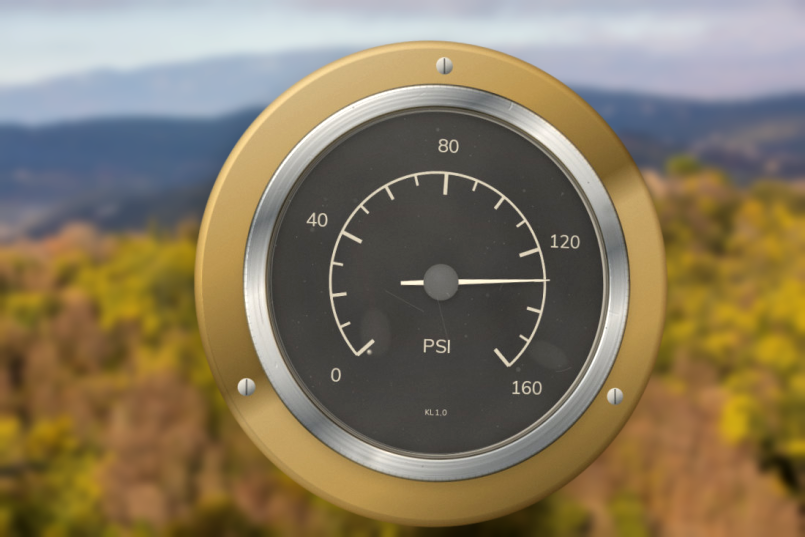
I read 130 (psi)
